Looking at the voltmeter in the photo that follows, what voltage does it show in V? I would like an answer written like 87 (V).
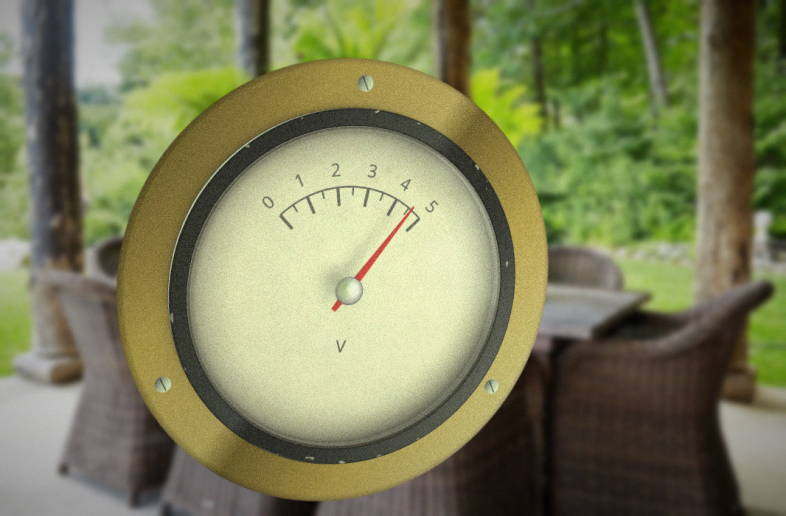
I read 4.5 (V)
